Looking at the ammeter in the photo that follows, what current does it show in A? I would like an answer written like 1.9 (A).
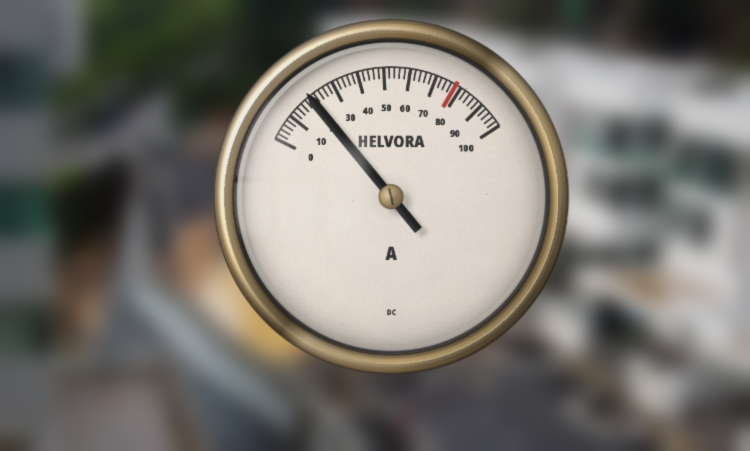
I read 20 (A)
